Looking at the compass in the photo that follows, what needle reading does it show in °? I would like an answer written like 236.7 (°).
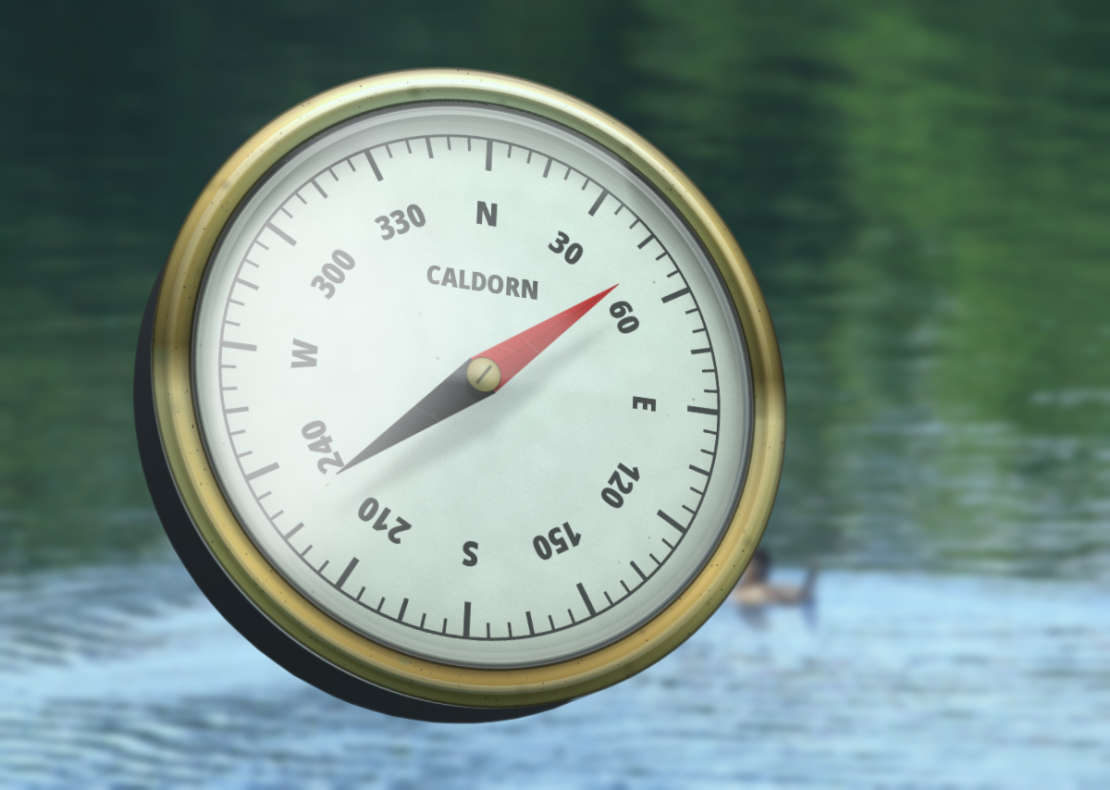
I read 50 (°)
